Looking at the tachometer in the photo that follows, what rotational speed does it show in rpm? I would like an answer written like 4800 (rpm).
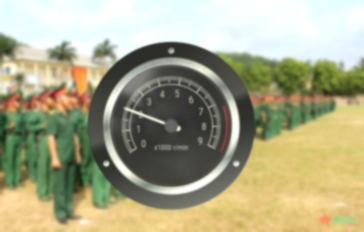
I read 2000 (rpm)
